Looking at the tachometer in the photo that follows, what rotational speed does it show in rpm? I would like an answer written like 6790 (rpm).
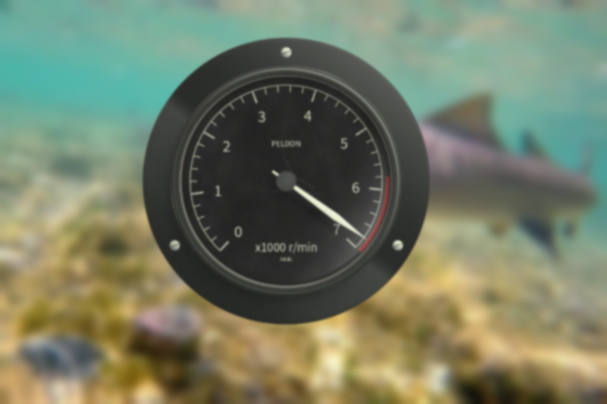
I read 6800 (rpm)
